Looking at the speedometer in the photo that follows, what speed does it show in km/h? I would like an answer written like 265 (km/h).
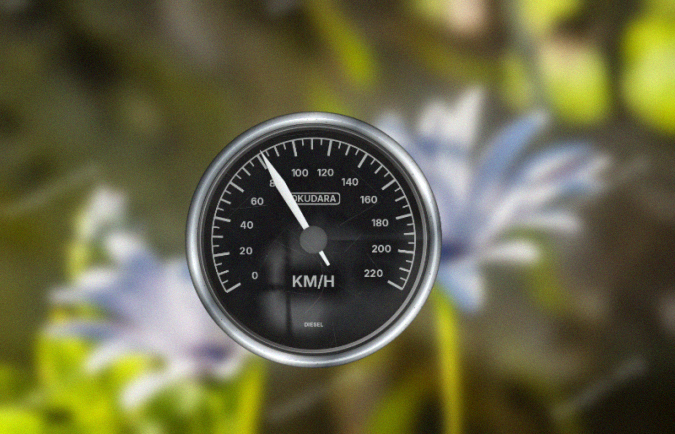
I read 82.5 (km/h)
